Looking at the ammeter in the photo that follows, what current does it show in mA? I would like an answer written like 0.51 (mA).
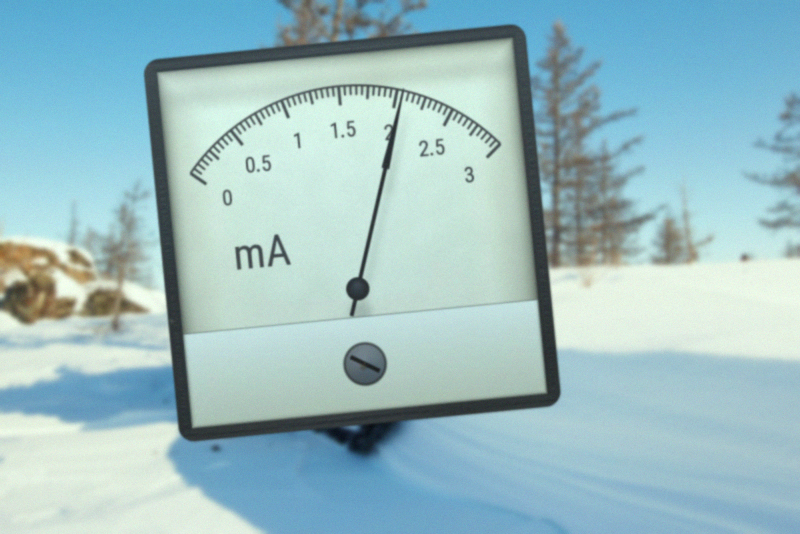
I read 2.05 (mA)
